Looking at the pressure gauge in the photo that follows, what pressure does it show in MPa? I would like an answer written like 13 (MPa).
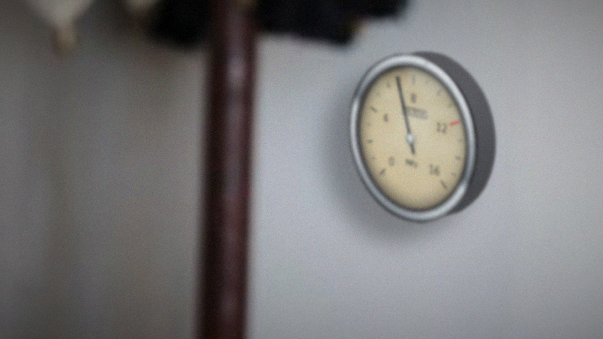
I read 7 (MPa)
